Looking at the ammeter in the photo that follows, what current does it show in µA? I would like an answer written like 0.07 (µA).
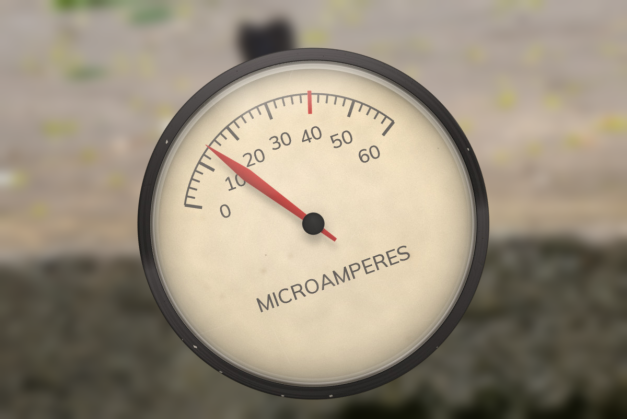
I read 14 (µA)
